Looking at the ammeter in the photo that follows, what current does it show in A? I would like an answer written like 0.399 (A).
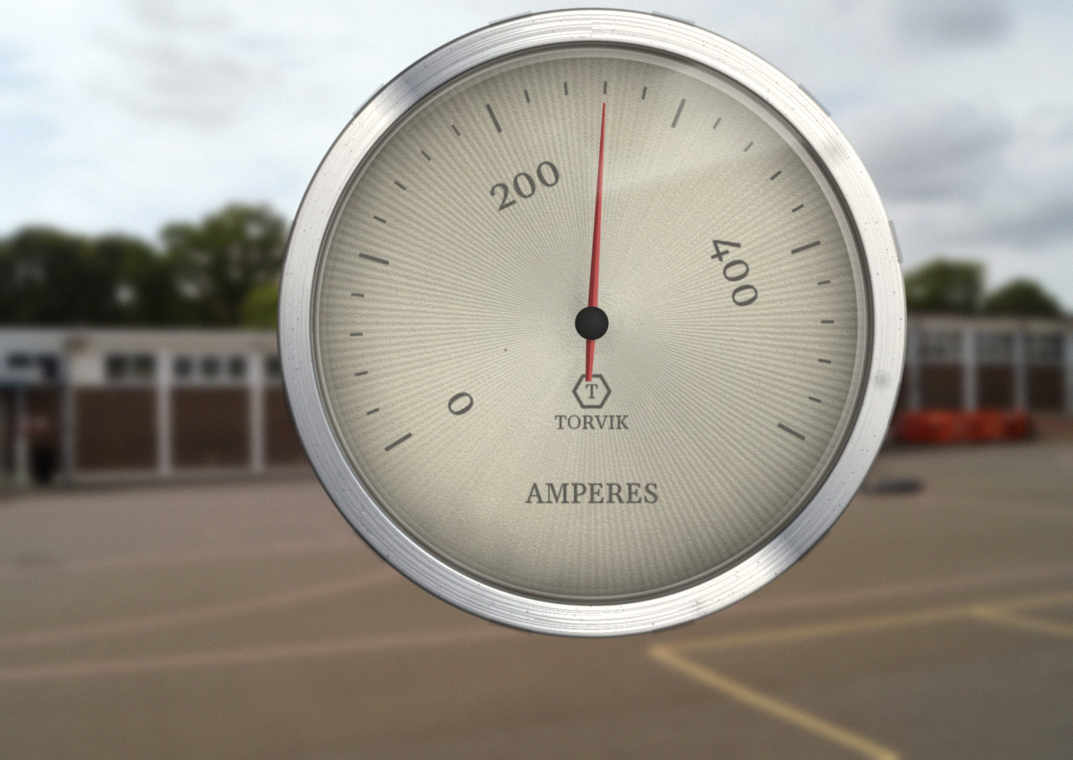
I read 260 (A)
